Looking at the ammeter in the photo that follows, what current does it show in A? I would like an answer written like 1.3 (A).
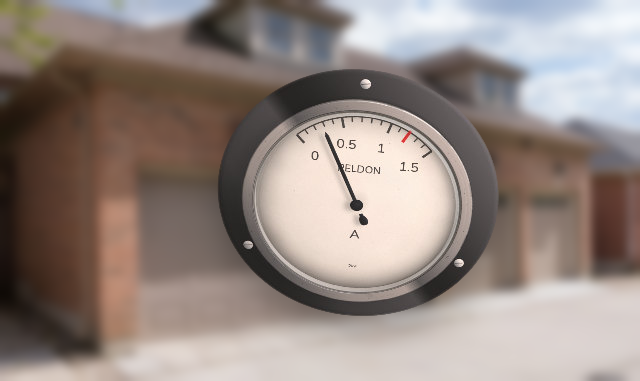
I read 0.3 (A)
